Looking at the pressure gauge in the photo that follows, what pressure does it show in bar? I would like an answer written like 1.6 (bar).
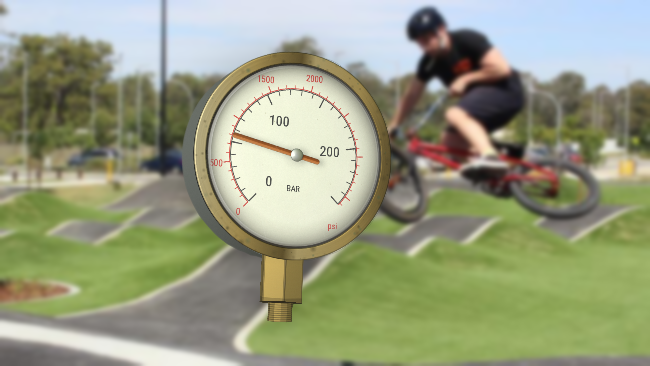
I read 55 (bar)
